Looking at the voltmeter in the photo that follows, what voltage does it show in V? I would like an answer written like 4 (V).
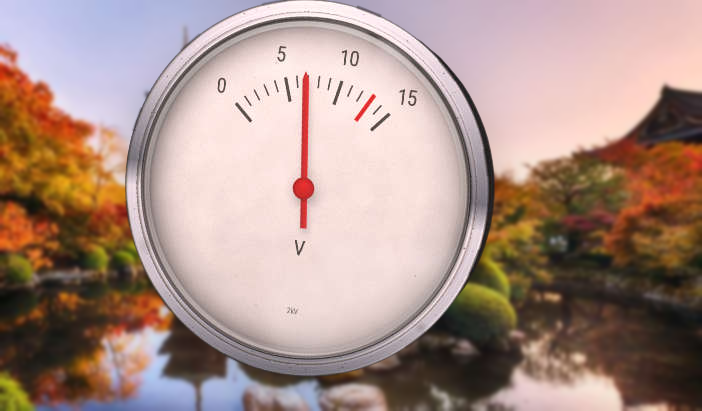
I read 7 (V)
